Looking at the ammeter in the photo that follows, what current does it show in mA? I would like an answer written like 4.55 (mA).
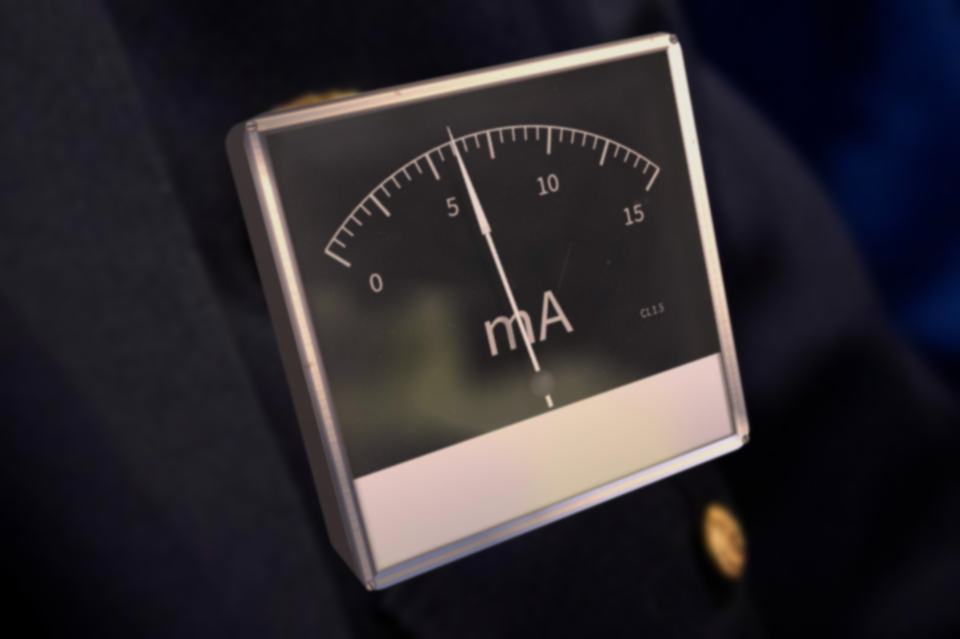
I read 6 (mA)
